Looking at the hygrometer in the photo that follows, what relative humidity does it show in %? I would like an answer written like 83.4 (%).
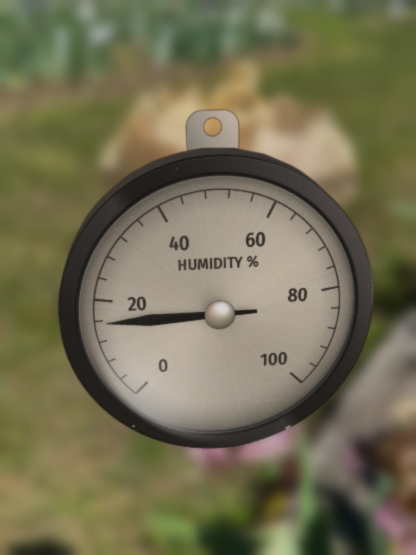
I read 16 (%)
